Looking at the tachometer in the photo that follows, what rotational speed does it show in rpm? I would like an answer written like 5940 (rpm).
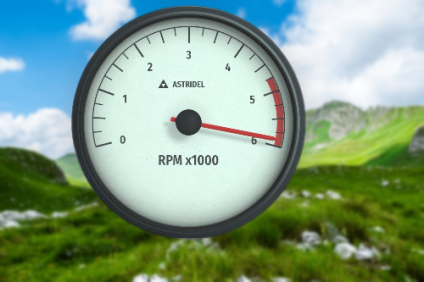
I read 5875 (rpm)
